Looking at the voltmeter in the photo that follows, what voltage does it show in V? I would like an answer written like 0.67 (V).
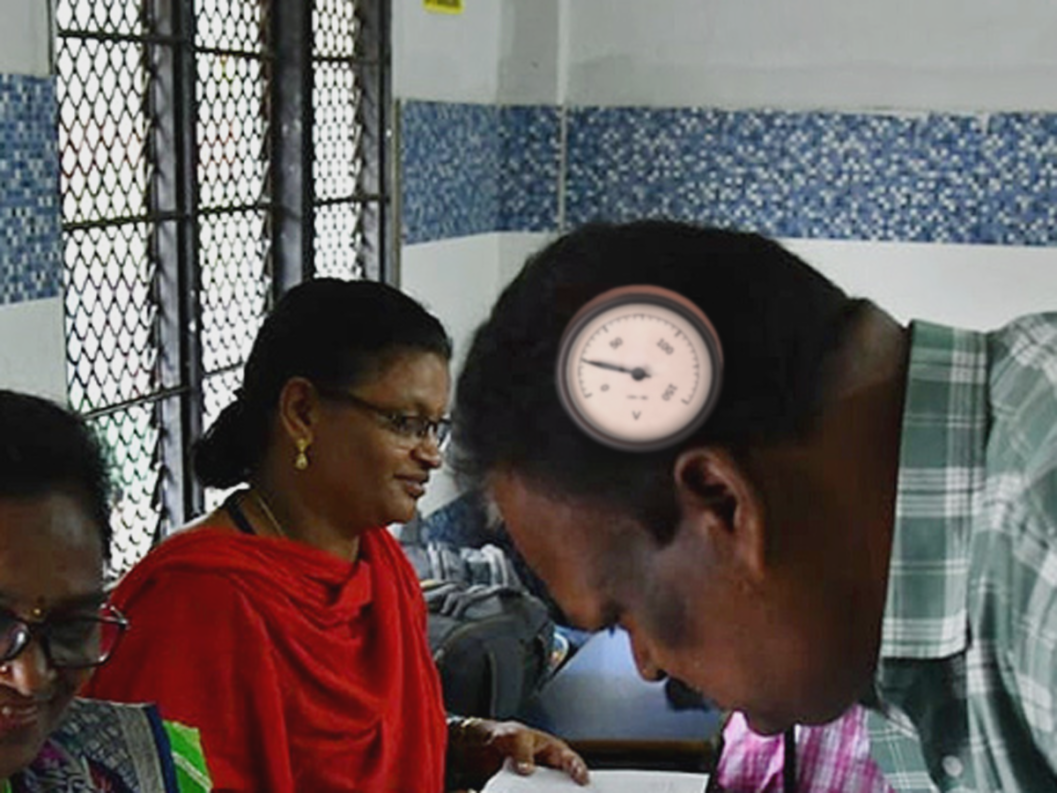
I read 25 (V)
